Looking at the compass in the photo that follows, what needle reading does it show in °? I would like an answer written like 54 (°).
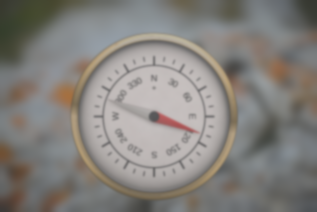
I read 110 (°)
